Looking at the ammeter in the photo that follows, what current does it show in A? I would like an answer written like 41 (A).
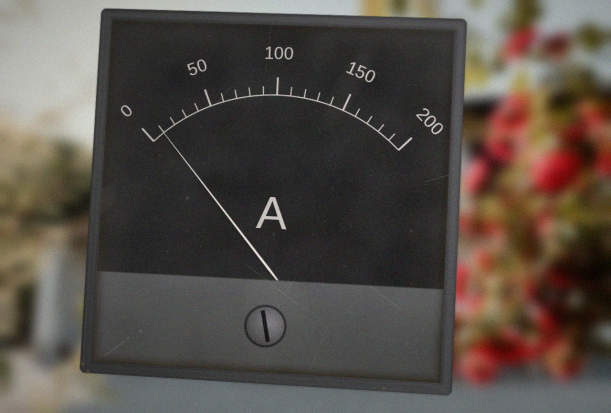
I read 10 (A)
